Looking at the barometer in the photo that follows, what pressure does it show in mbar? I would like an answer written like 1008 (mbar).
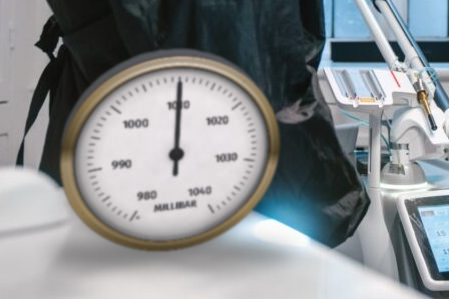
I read 1010 (mbar)
